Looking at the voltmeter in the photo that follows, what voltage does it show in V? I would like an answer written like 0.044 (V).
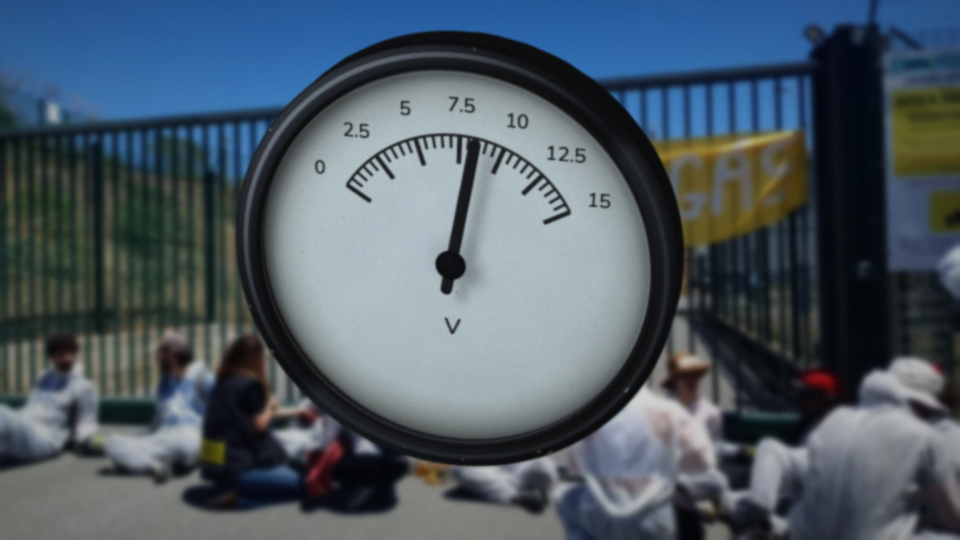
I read 8.5 (V)
